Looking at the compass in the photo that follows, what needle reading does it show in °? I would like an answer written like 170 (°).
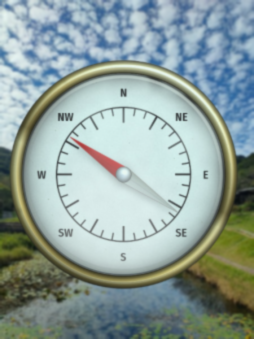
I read 305 (°)
